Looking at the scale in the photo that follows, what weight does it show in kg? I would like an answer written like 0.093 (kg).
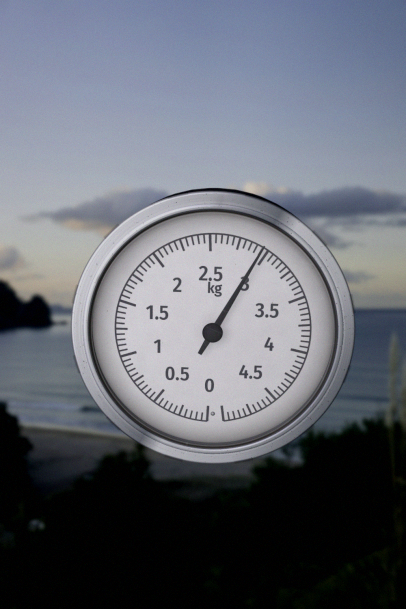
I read 2.95 (kg)
